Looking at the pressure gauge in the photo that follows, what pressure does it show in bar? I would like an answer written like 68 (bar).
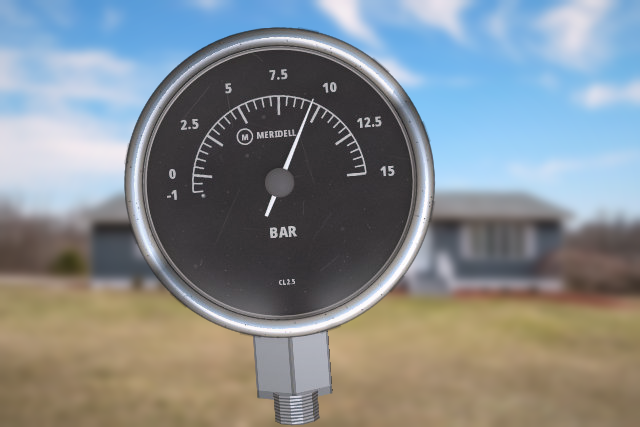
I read 9.5 (bar)
